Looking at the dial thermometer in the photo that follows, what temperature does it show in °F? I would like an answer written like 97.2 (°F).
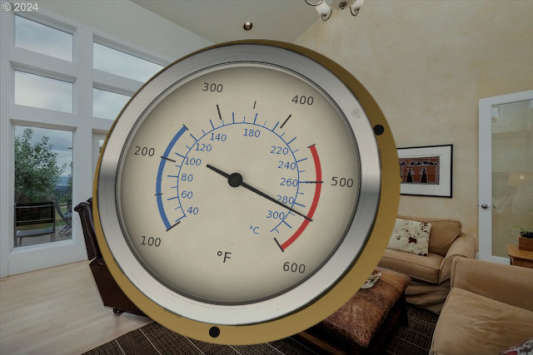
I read 550 (°F)
